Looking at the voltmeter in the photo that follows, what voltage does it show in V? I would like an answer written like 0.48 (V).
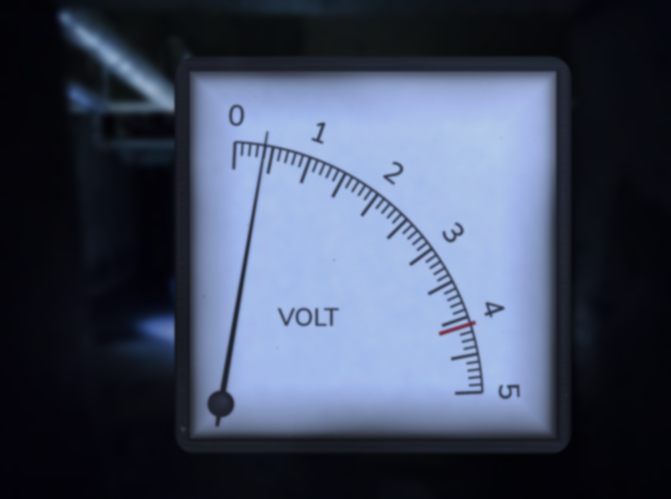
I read 0.4 (V)
